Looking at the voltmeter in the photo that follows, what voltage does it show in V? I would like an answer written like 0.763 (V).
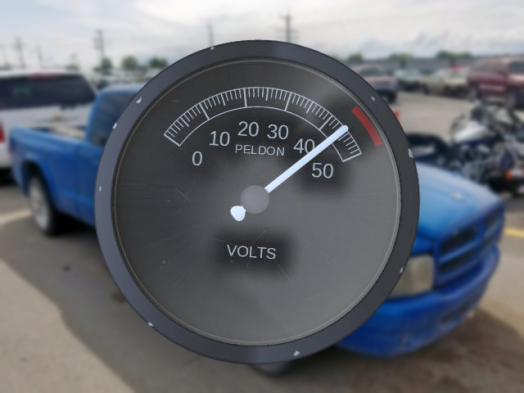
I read 44 (V)
